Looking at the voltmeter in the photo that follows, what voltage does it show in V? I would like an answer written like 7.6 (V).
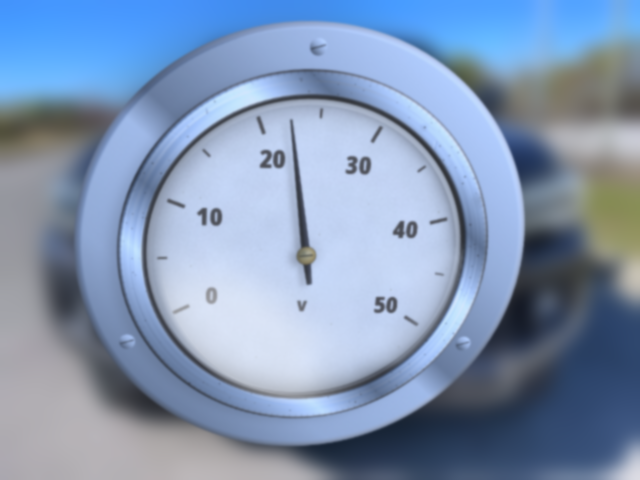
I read 22.5 (V)
